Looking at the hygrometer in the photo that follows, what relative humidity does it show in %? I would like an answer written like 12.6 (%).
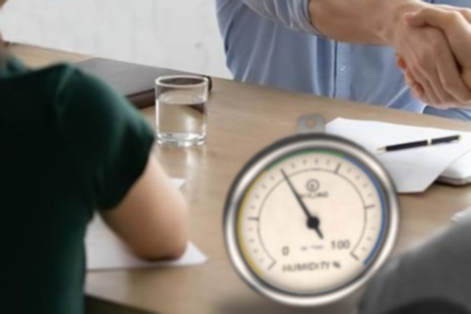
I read 40 (%)
